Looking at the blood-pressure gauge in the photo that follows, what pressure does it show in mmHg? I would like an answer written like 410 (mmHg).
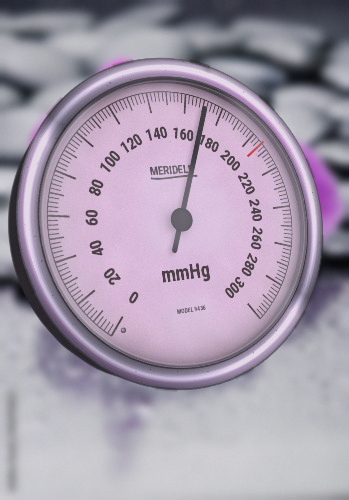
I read 170 (mmHg)
